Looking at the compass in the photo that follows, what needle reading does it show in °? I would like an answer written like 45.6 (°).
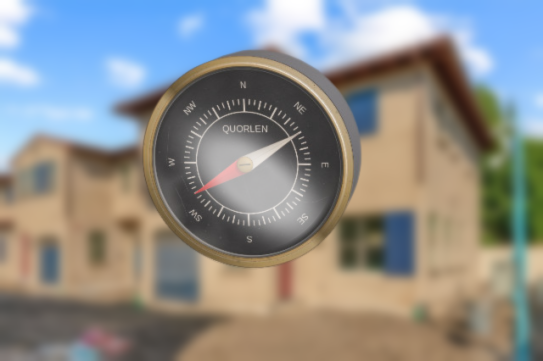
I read 240 (°)
